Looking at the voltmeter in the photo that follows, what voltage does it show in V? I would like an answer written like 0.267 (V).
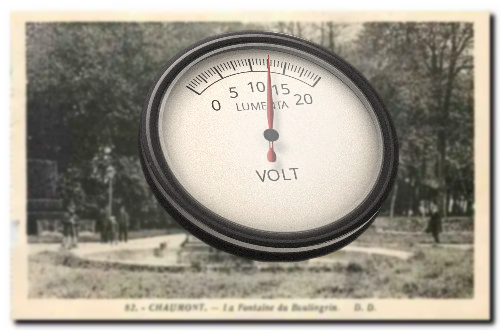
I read 12.5 (V)
